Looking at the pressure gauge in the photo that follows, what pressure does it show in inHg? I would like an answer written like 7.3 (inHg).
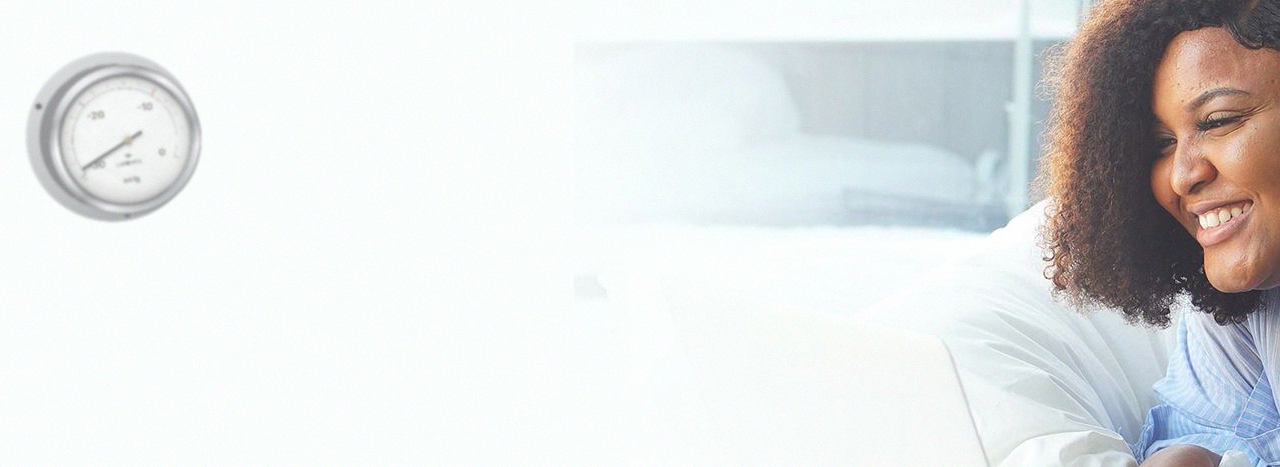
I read -29 (inHg)
